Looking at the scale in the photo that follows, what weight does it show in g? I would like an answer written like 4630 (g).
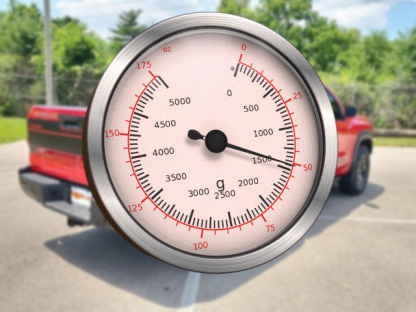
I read 1450 (g)
